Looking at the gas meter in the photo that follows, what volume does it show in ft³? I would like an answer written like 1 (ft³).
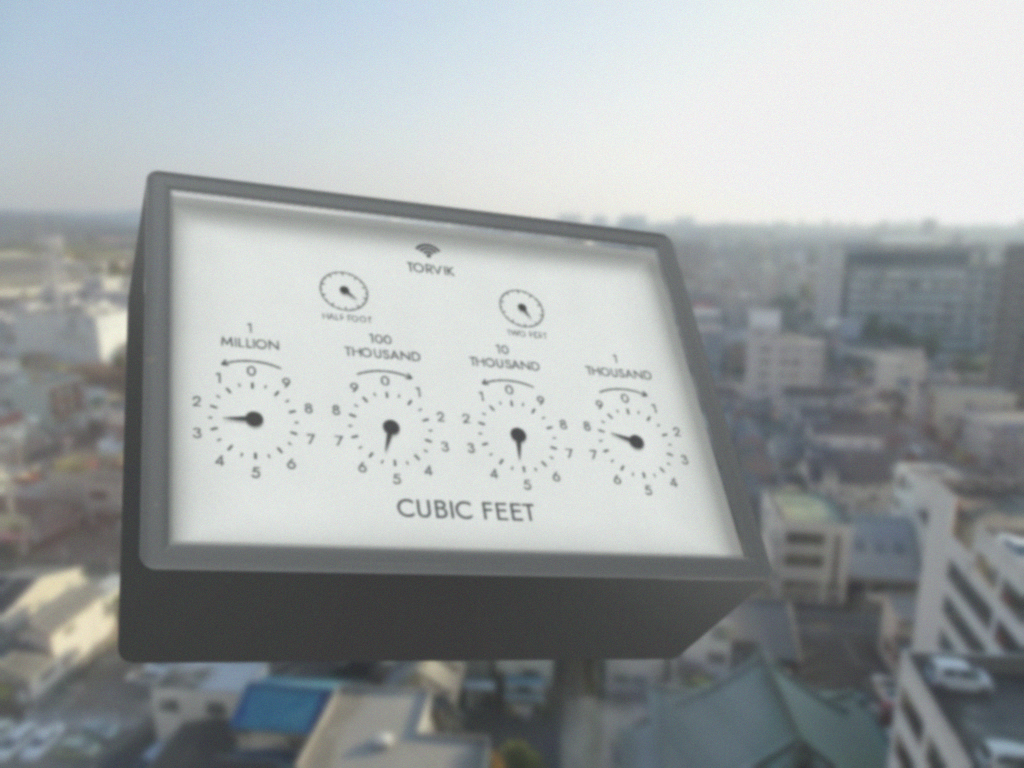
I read 254800 (ft³)
